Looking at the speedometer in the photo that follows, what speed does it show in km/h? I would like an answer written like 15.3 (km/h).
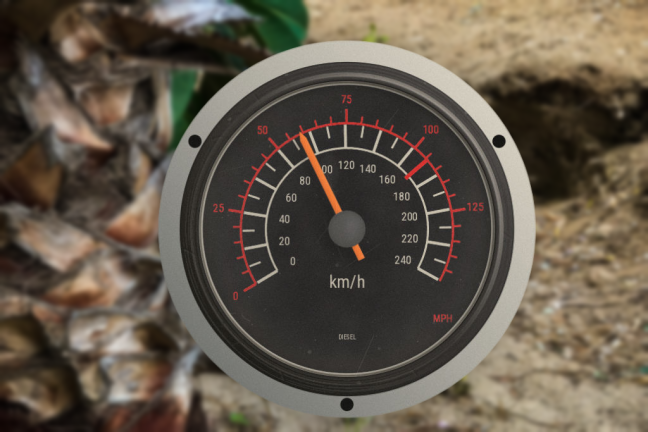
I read 95 (km/h)
